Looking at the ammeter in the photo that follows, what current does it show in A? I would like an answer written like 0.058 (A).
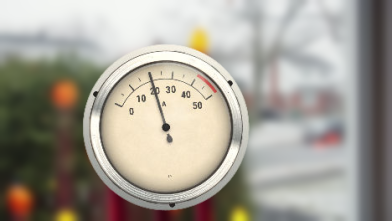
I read 20 (A)
